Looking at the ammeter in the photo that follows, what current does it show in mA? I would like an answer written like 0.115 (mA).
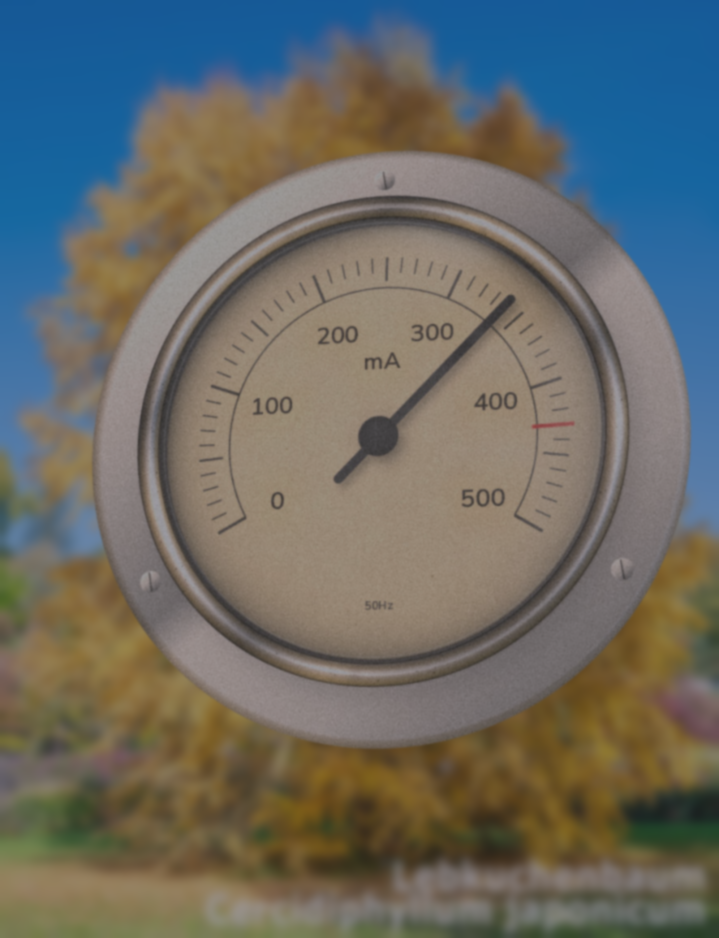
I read 340 (mA)
